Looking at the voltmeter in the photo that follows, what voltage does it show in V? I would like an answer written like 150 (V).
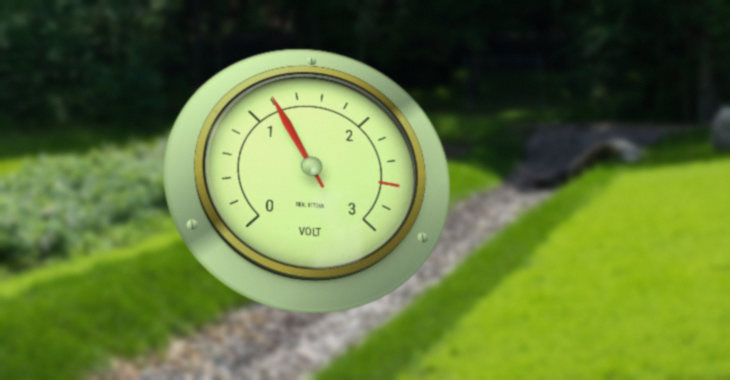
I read 1.2 (V)
